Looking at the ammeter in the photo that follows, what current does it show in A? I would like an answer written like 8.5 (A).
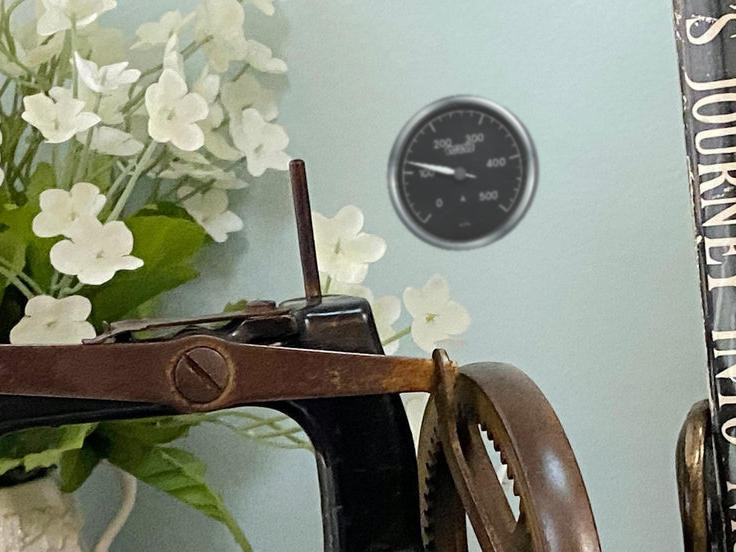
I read 120 (A)
